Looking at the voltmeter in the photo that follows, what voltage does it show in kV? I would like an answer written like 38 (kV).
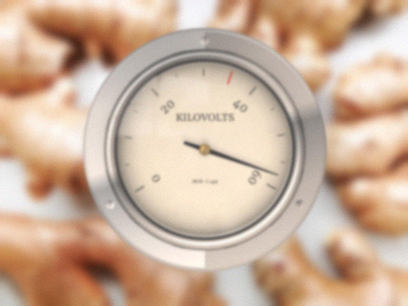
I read 57.5 (kV)
